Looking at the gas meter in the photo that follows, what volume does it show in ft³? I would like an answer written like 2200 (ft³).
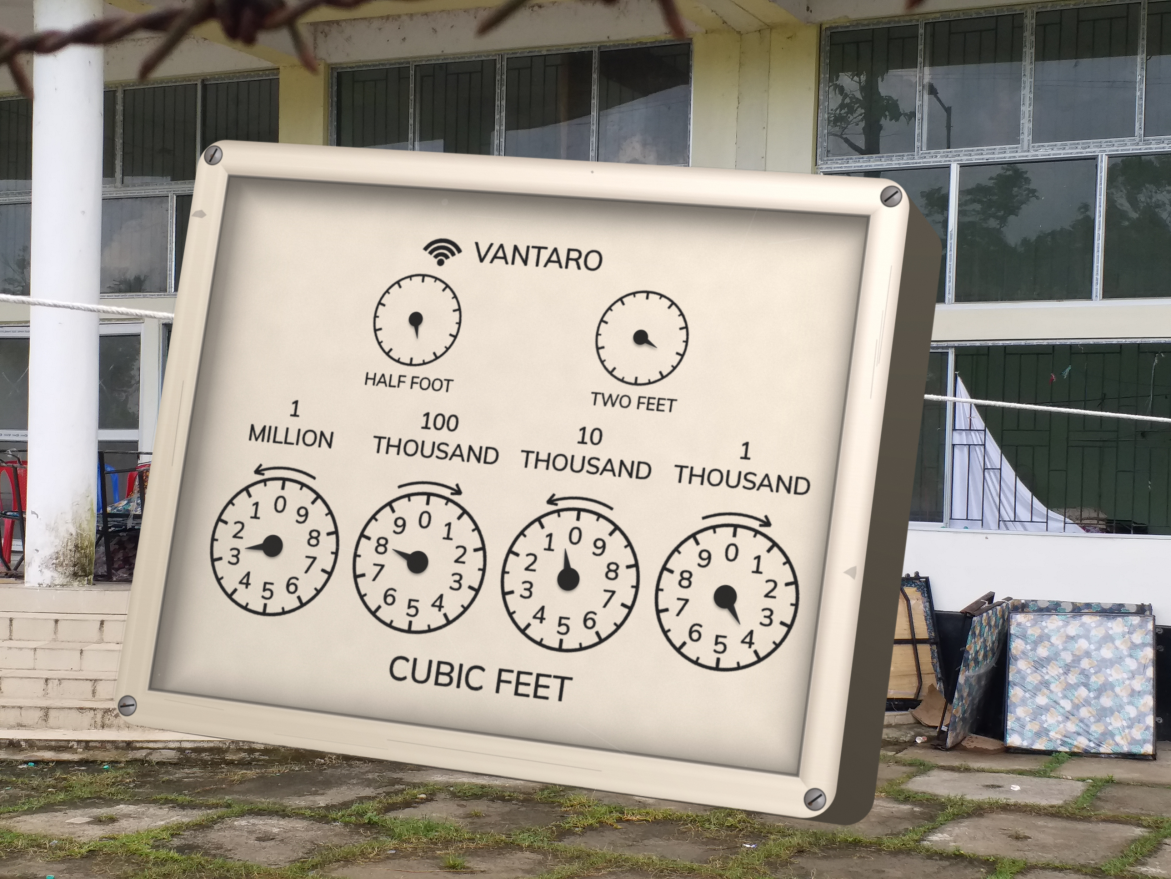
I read 280400 (ft³)
